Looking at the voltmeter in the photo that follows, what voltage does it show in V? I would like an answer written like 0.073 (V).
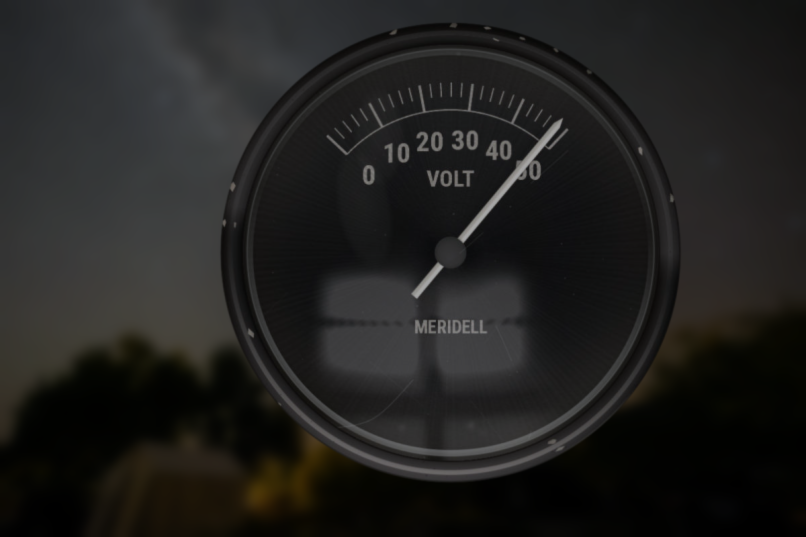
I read 48 (V)
